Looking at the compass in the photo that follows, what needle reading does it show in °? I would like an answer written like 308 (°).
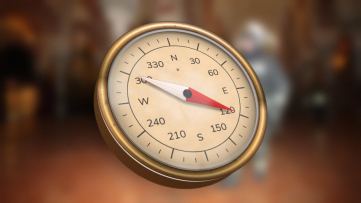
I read 120 (°)
